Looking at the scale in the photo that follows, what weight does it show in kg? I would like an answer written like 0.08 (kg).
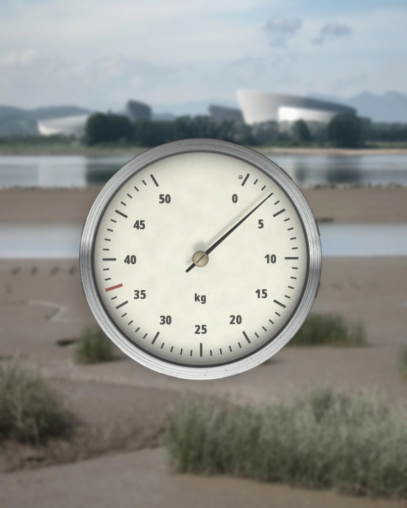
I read 3 (kg)
